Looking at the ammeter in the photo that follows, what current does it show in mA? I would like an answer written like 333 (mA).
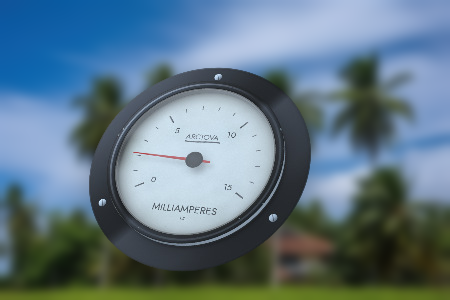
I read 2 (mA)
